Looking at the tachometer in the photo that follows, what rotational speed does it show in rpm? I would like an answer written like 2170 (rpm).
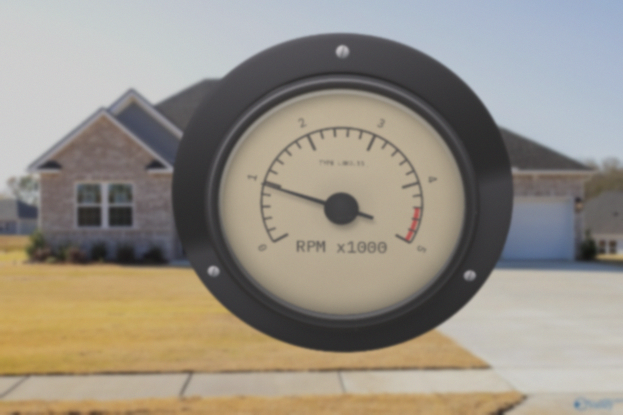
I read 1000 (rpm)
